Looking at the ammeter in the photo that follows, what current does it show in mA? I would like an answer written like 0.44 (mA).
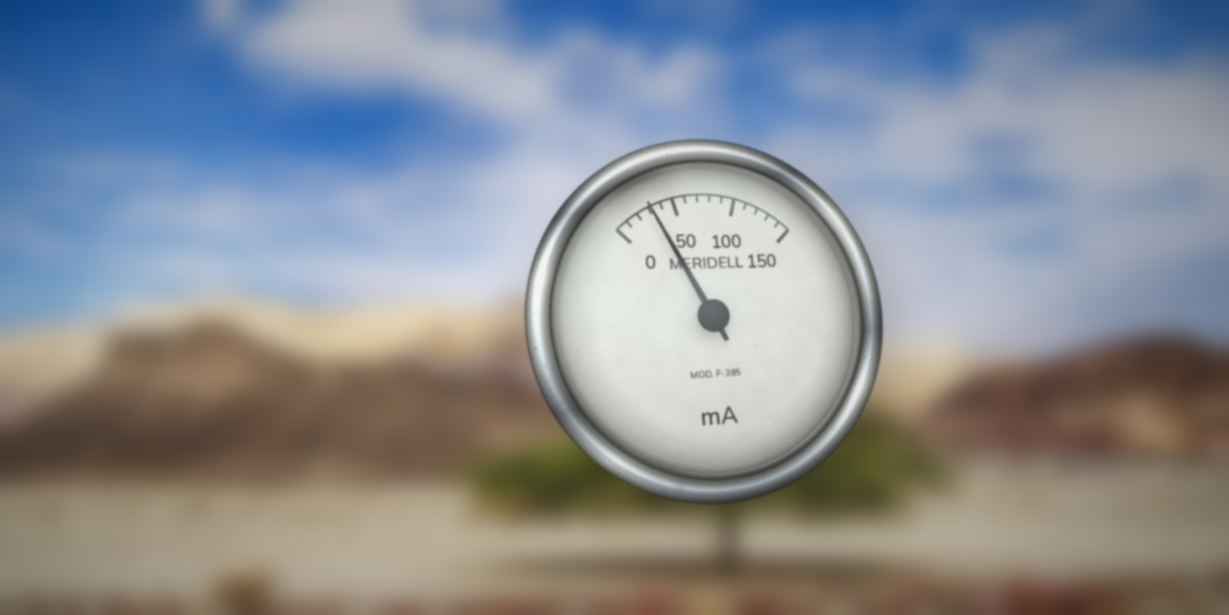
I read 30 (mA)
